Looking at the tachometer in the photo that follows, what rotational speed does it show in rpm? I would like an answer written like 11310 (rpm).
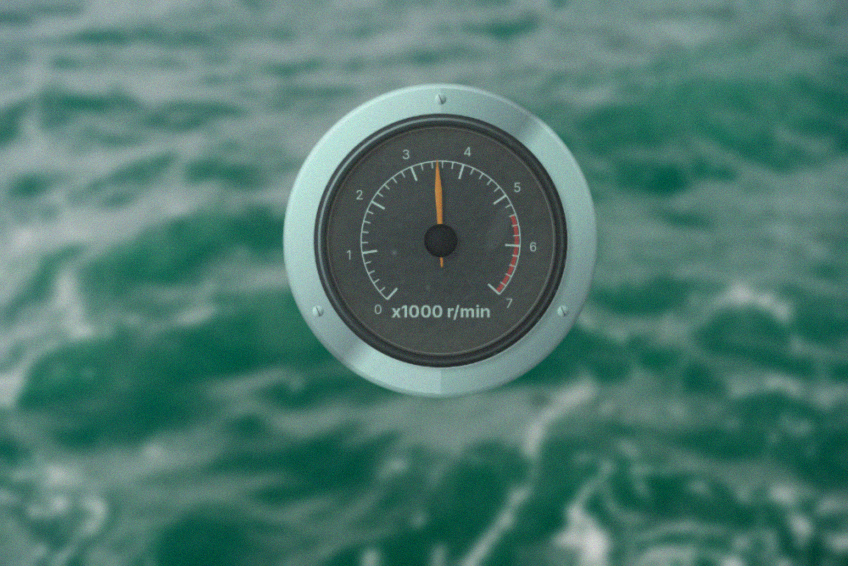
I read 3500 (rpm)
